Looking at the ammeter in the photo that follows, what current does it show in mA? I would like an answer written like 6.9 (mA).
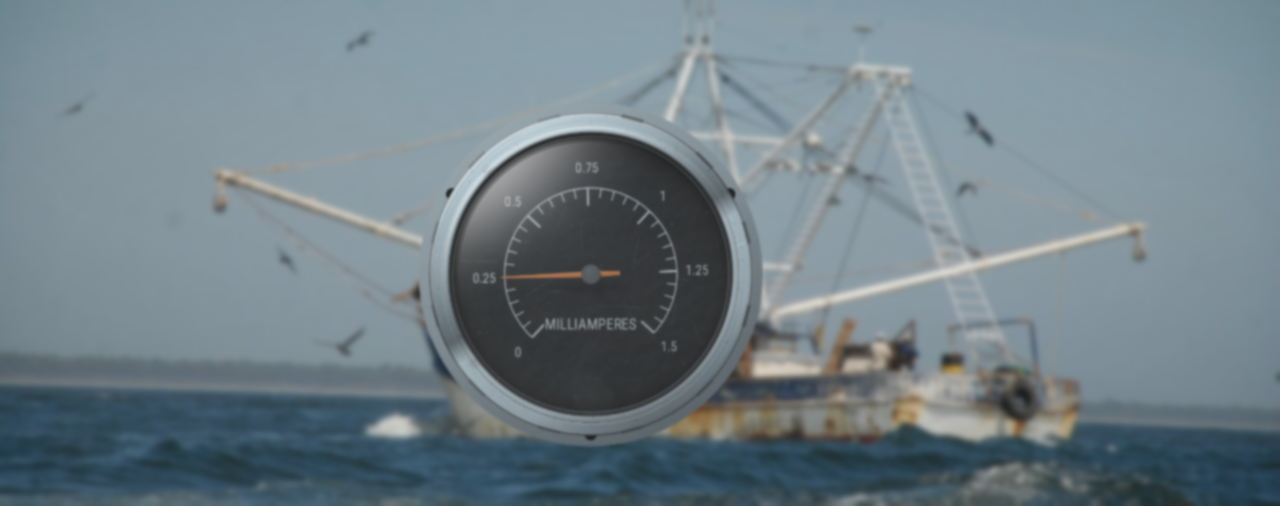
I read 0.25 (mA)
